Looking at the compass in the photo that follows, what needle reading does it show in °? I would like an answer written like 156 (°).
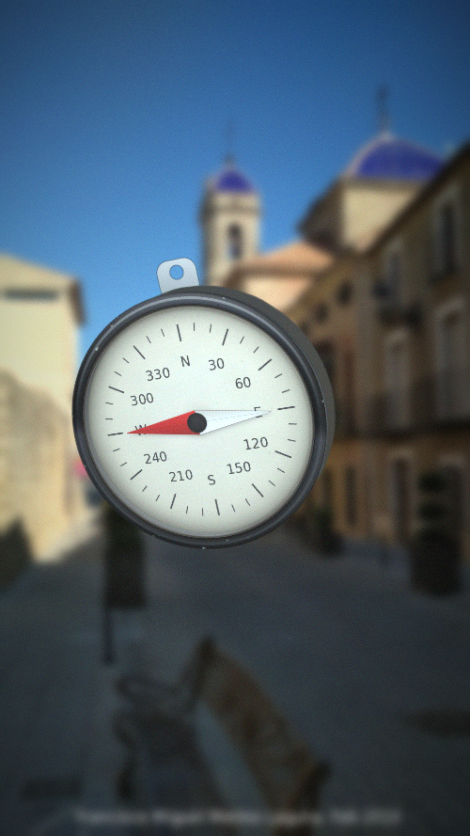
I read 270 (°)
